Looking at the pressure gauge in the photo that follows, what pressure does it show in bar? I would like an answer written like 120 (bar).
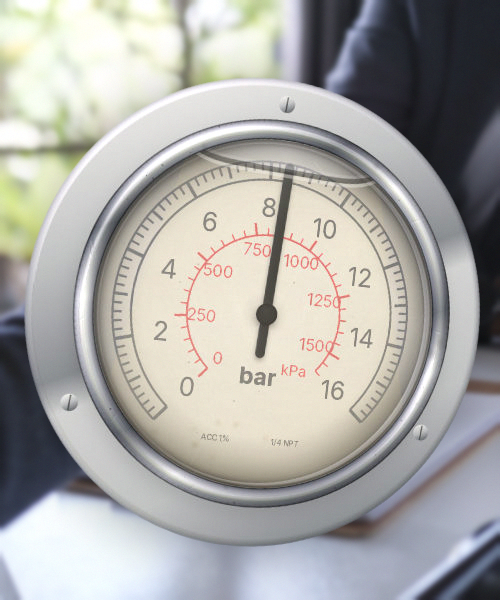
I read 8.4 (bar)
